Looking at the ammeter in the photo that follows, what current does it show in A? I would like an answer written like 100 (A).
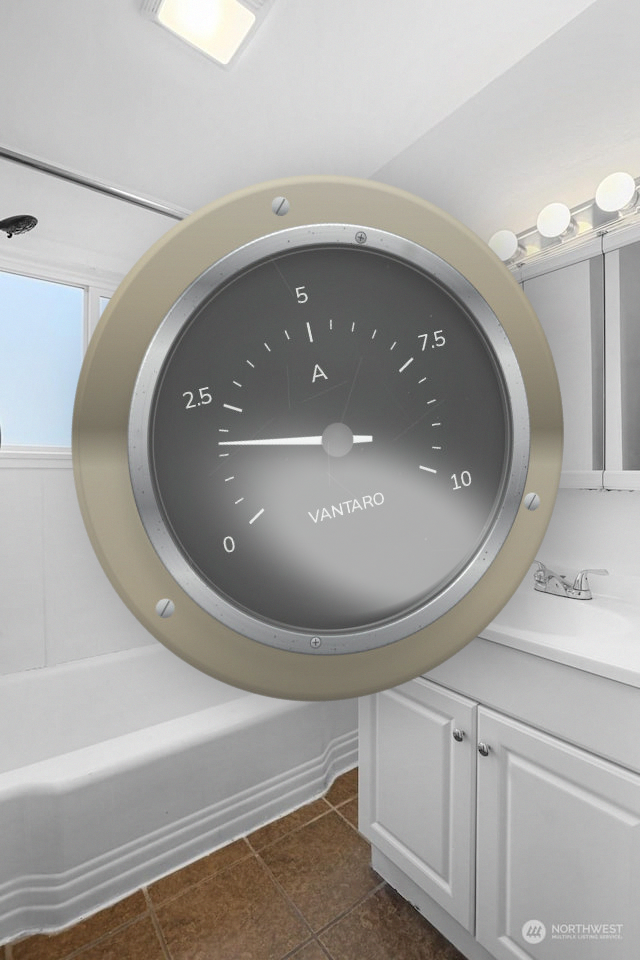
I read 1.75 (A)
